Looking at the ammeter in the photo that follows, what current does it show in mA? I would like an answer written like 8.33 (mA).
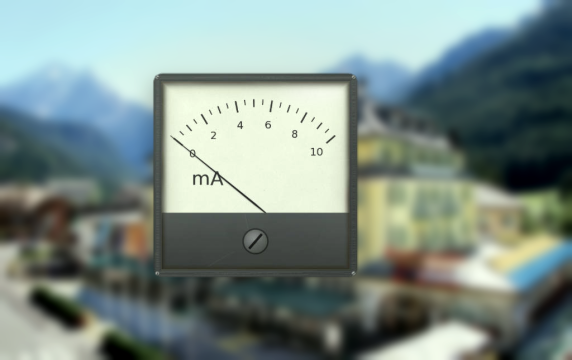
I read 0 (mA)
